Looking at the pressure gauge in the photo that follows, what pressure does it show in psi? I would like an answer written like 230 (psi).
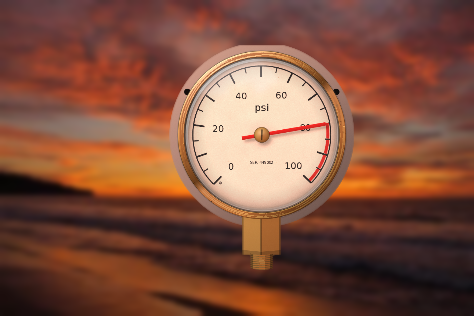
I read 80 (psi)
